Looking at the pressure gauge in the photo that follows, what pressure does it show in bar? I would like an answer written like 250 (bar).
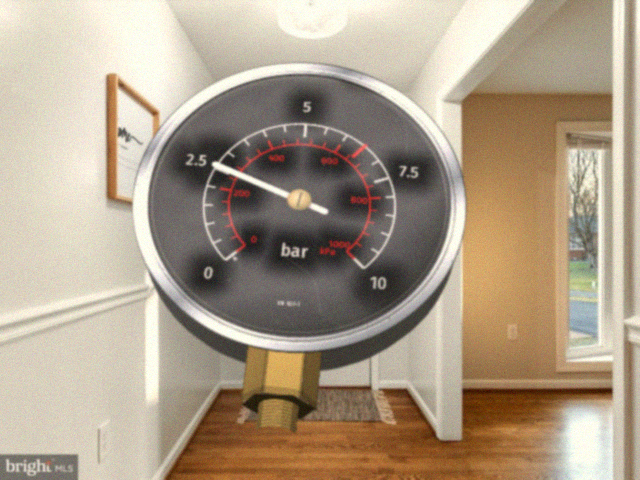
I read 2.5 (bar)
